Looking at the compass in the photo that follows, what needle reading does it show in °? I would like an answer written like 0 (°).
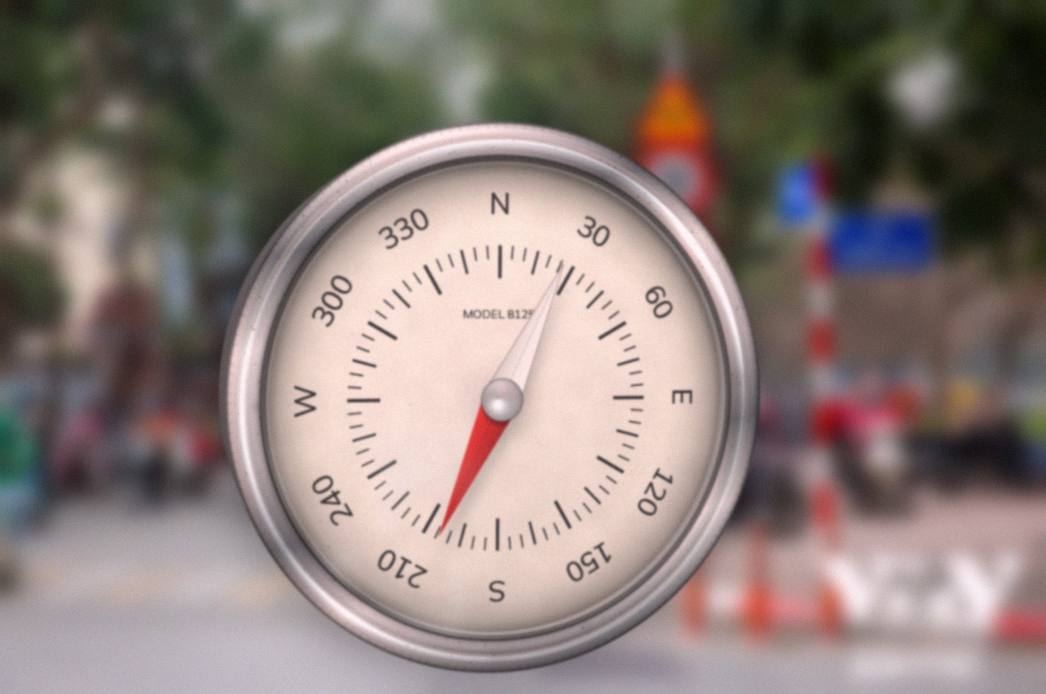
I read 205 (°)
